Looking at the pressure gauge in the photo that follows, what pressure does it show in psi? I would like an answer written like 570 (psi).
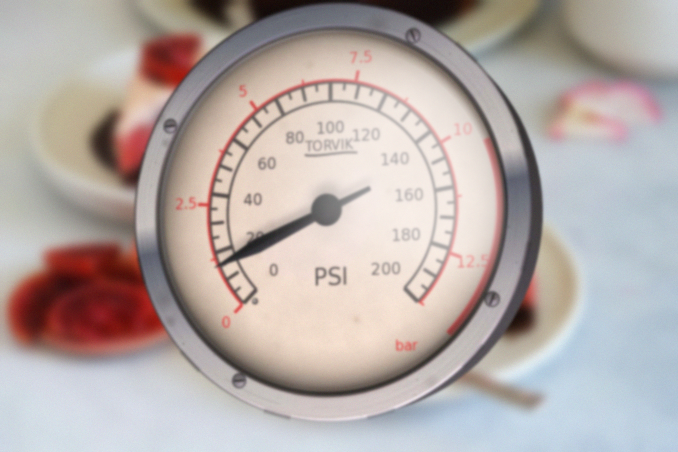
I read 15 (psi)
